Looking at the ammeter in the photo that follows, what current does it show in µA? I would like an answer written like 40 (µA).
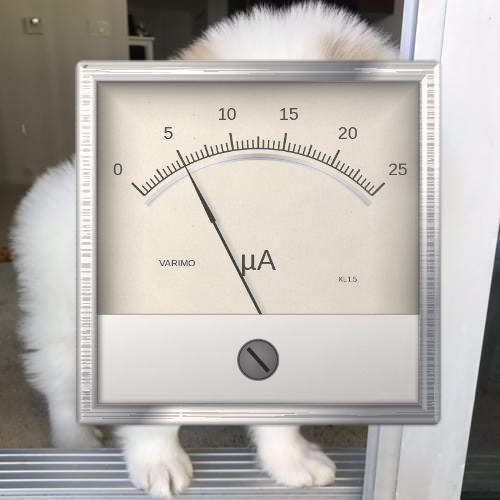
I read 5 (µA)
